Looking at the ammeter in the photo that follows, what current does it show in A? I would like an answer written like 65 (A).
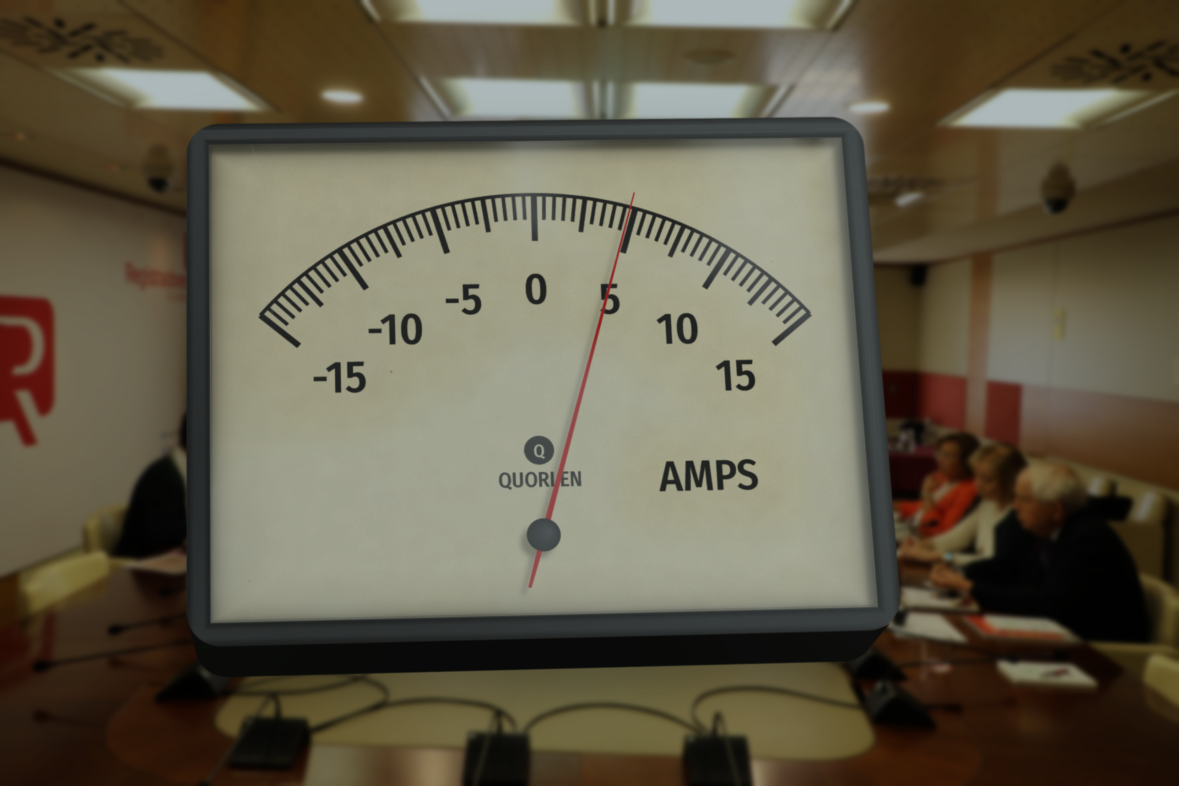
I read 4.75 (A)
